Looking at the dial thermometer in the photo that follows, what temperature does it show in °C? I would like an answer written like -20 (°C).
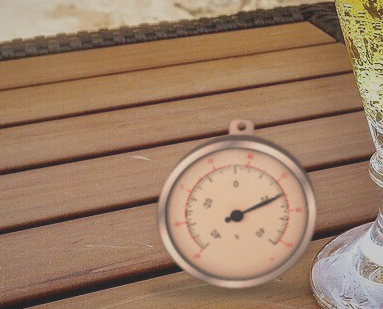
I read 20 (°C)
